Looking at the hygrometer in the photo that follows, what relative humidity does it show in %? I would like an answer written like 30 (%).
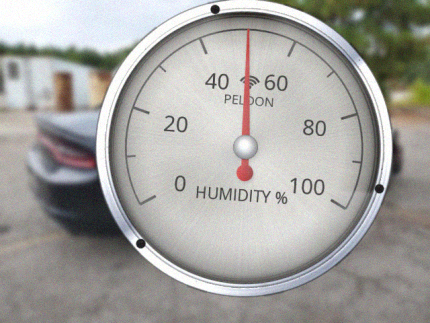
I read 50 (%)
